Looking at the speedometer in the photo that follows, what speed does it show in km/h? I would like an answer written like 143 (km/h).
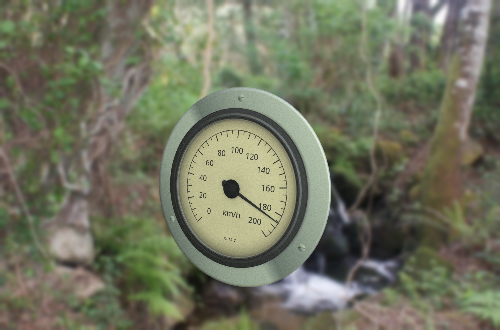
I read 185 (km/h)
